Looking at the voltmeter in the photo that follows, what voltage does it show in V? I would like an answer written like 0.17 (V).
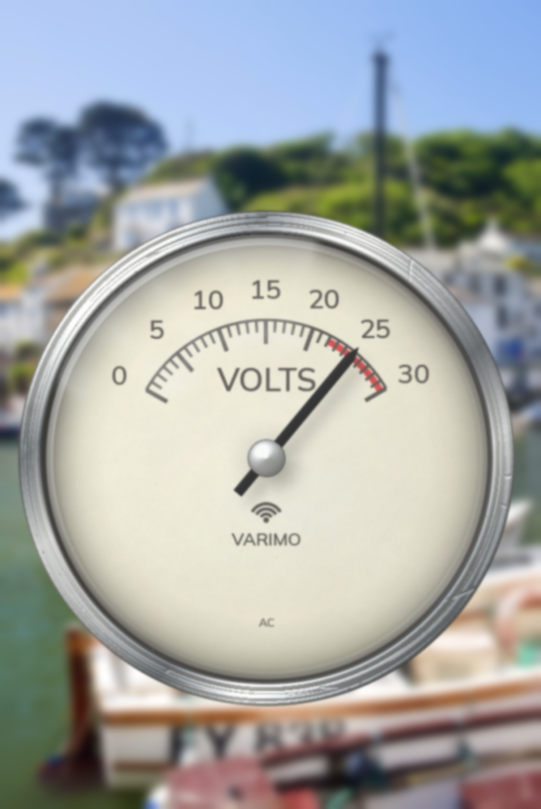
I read 25 (V)
